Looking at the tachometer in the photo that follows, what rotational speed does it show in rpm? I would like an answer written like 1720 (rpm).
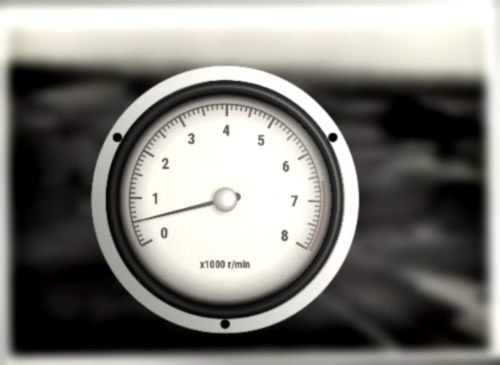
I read 500 (rpm)
